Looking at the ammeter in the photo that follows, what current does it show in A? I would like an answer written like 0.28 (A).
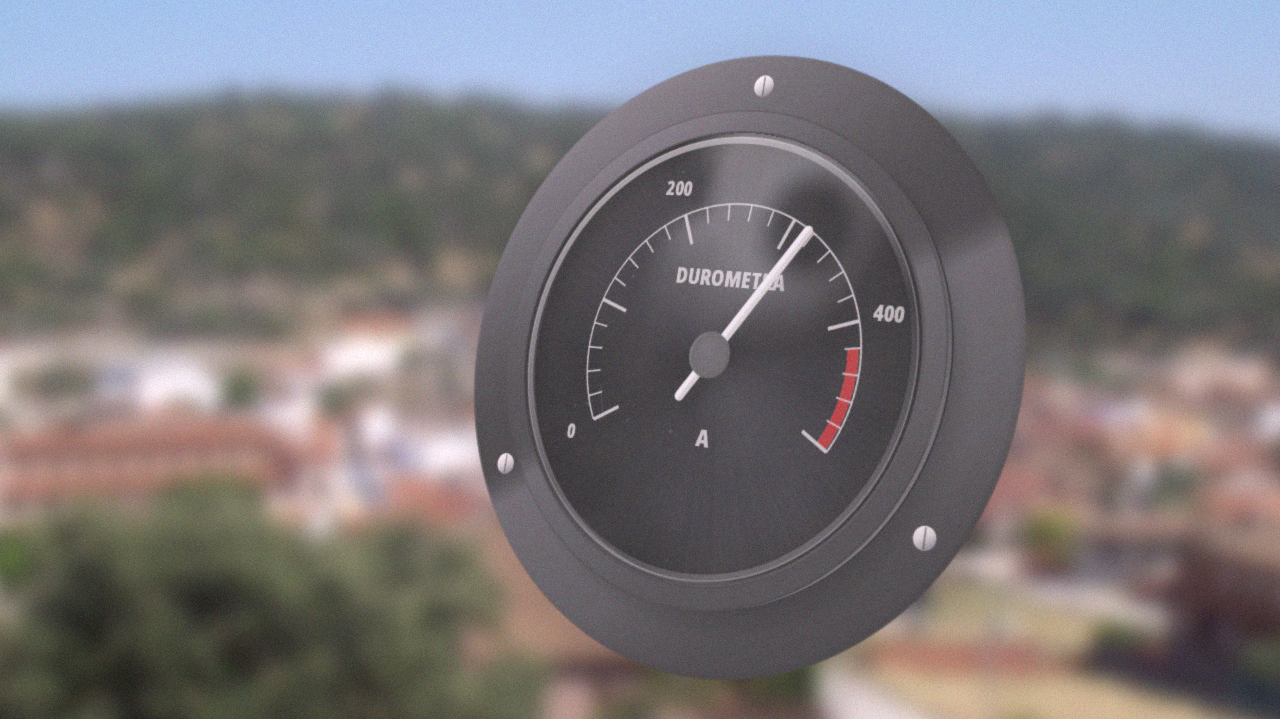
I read 320 (A)
